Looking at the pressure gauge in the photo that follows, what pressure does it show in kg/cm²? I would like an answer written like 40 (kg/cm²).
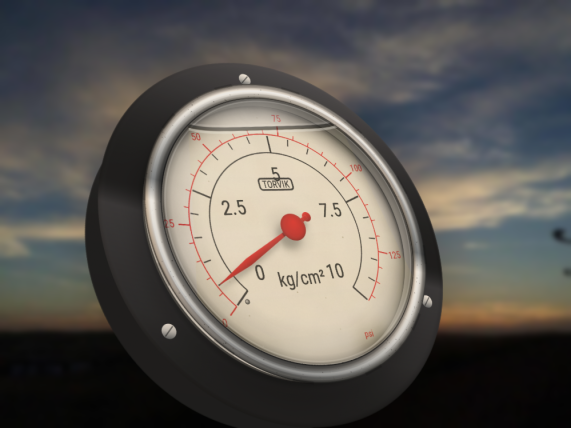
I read 0.5 (kg/cm²)
